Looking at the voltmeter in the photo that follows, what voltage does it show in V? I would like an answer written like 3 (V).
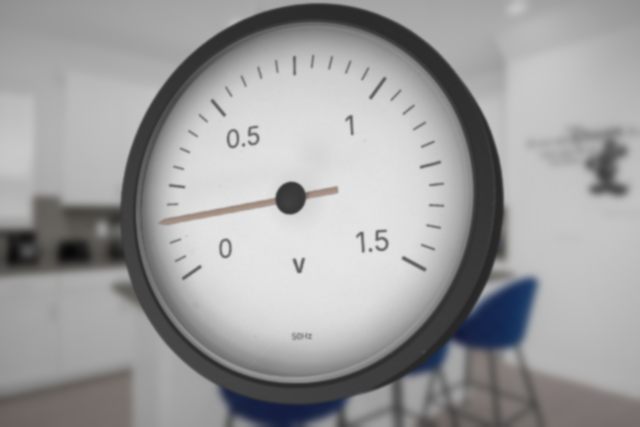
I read 0.15 (V)
